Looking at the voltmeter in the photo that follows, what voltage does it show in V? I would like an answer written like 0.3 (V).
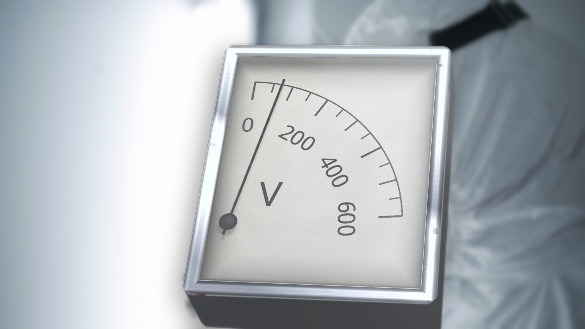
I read 75 (V)
